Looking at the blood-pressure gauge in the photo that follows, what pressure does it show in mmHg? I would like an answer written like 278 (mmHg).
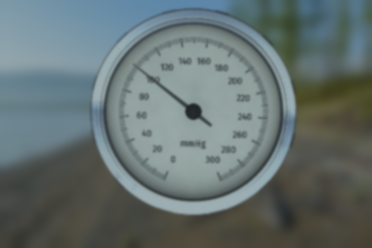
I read 100 (mmHg)
